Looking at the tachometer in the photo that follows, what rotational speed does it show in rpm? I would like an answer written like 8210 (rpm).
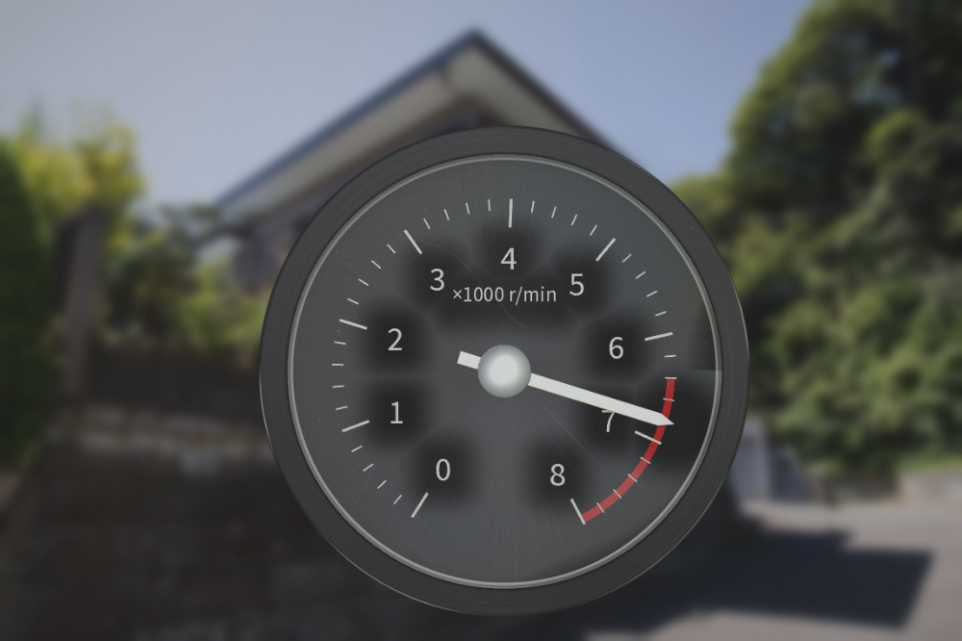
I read 6800 (rpm)
